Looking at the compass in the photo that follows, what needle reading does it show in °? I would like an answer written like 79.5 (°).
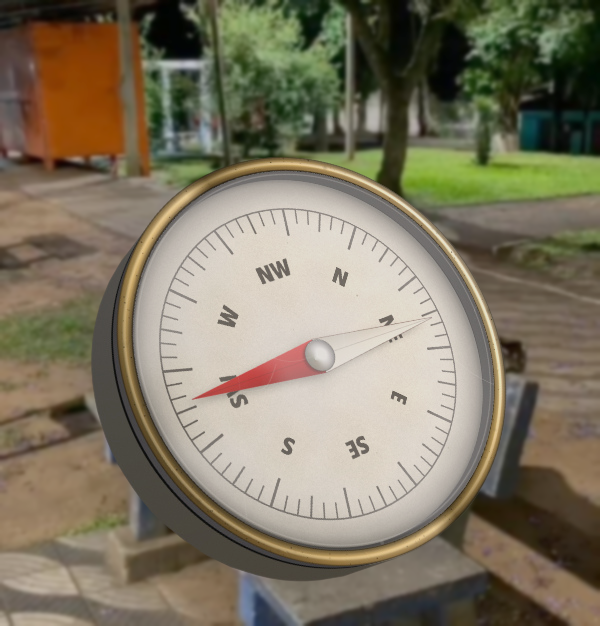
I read 227.5 (°)
